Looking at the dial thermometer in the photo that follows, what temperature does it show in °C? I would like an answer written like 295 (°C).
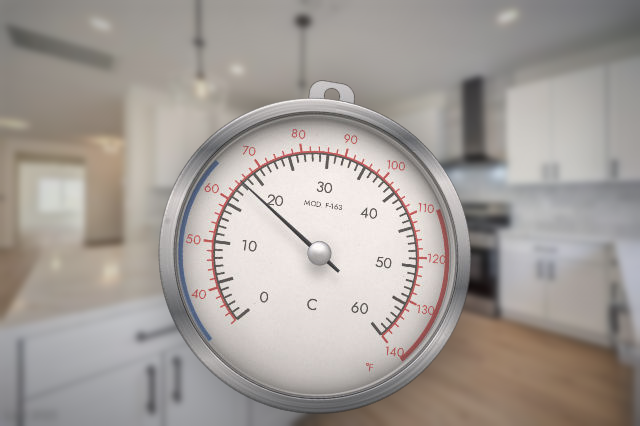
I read 18 (°C)
